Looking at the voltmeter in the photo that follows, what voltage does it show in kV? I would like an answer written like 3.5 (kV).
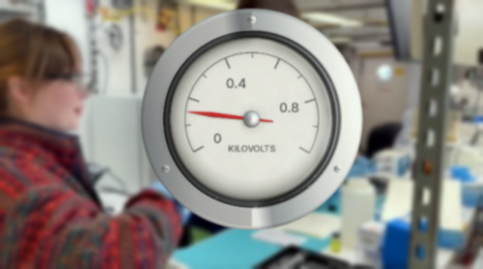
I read 0.15 (kV)
